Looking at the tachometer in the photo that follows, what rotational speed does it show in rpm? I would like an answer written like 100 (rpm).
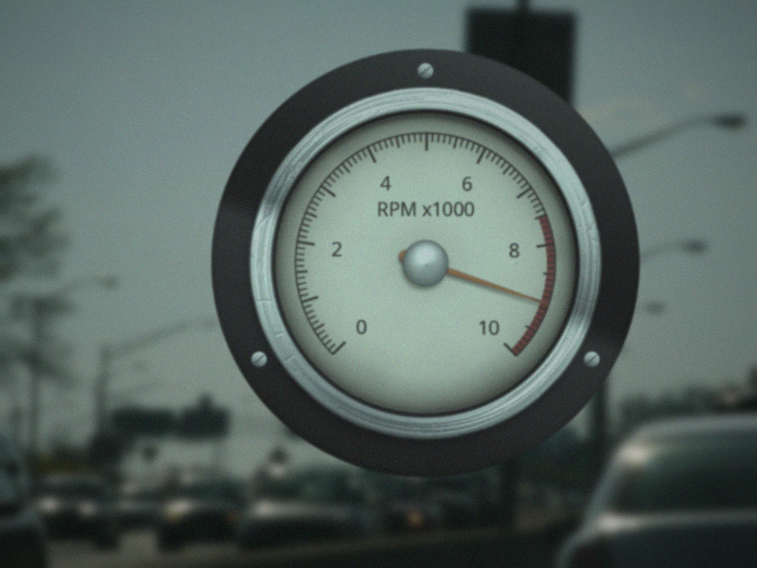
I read 9000 (rpm)
